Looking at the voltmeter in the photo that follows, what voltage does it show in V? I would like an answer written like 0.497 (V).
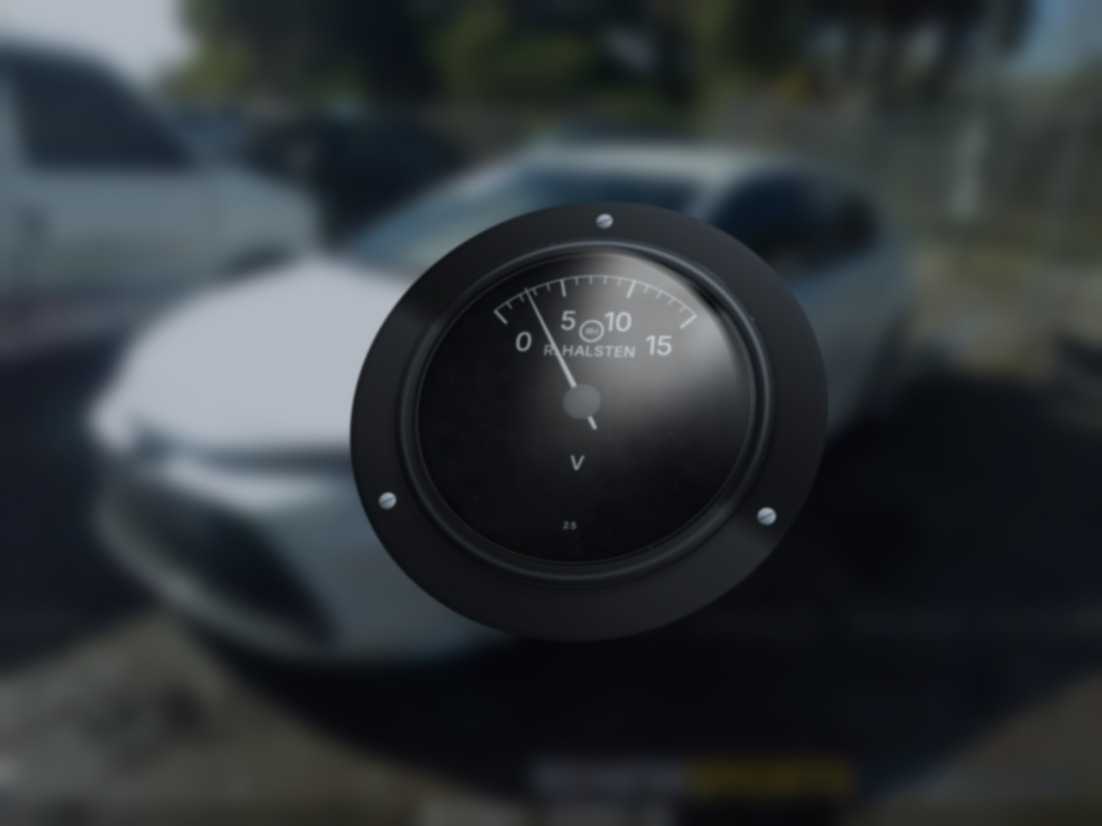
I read 2.5 (V)
